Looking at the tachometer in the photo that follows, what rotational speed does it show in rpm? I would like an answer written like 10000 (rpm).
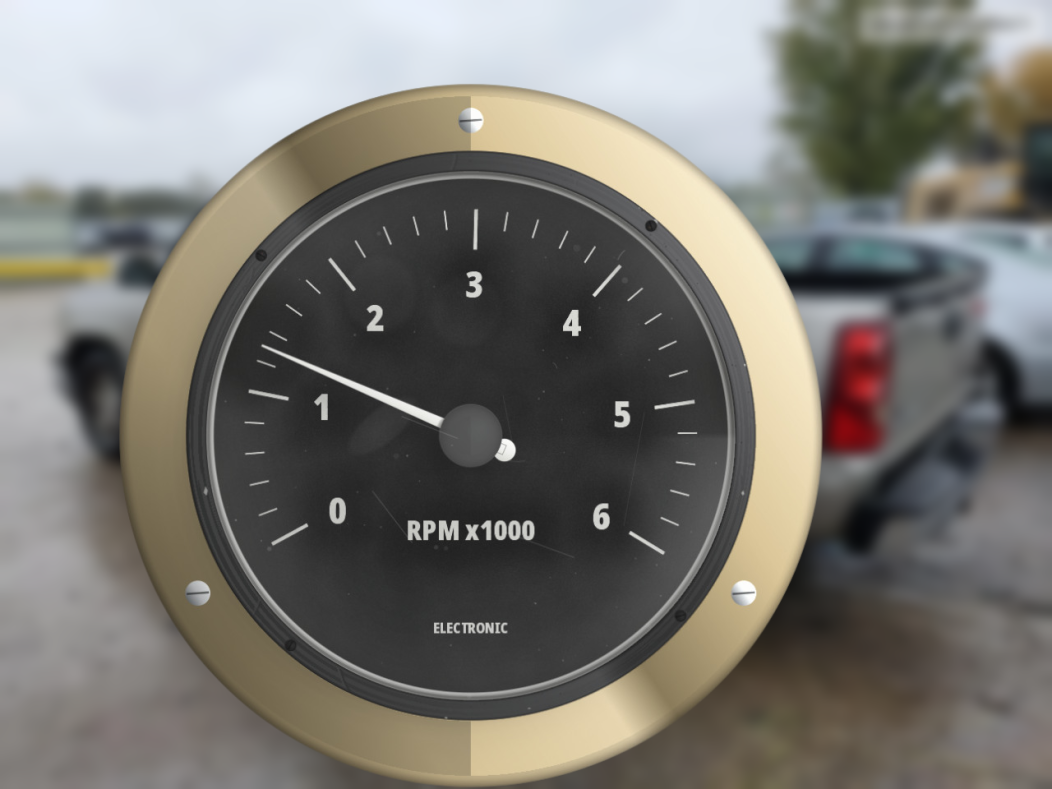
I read 1300 (rpm)
